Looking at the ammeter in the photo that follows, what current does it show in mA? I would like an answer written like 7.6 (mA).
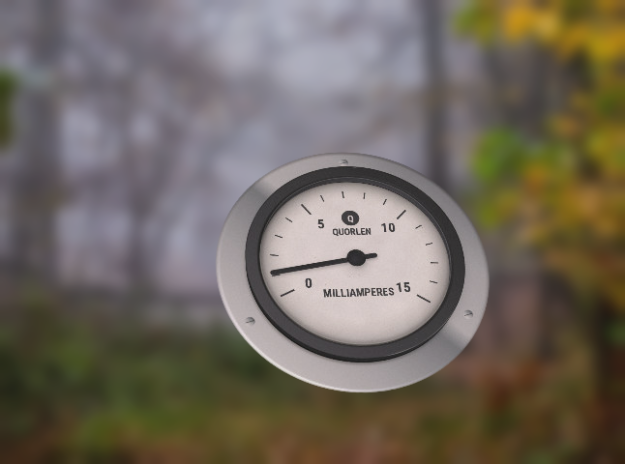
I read 1 (mA)
